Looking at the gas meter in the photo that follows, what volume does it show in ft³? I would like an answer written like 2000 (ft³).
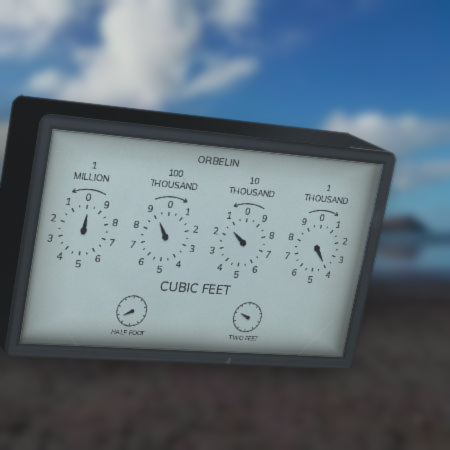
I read 991400 (ft³)
